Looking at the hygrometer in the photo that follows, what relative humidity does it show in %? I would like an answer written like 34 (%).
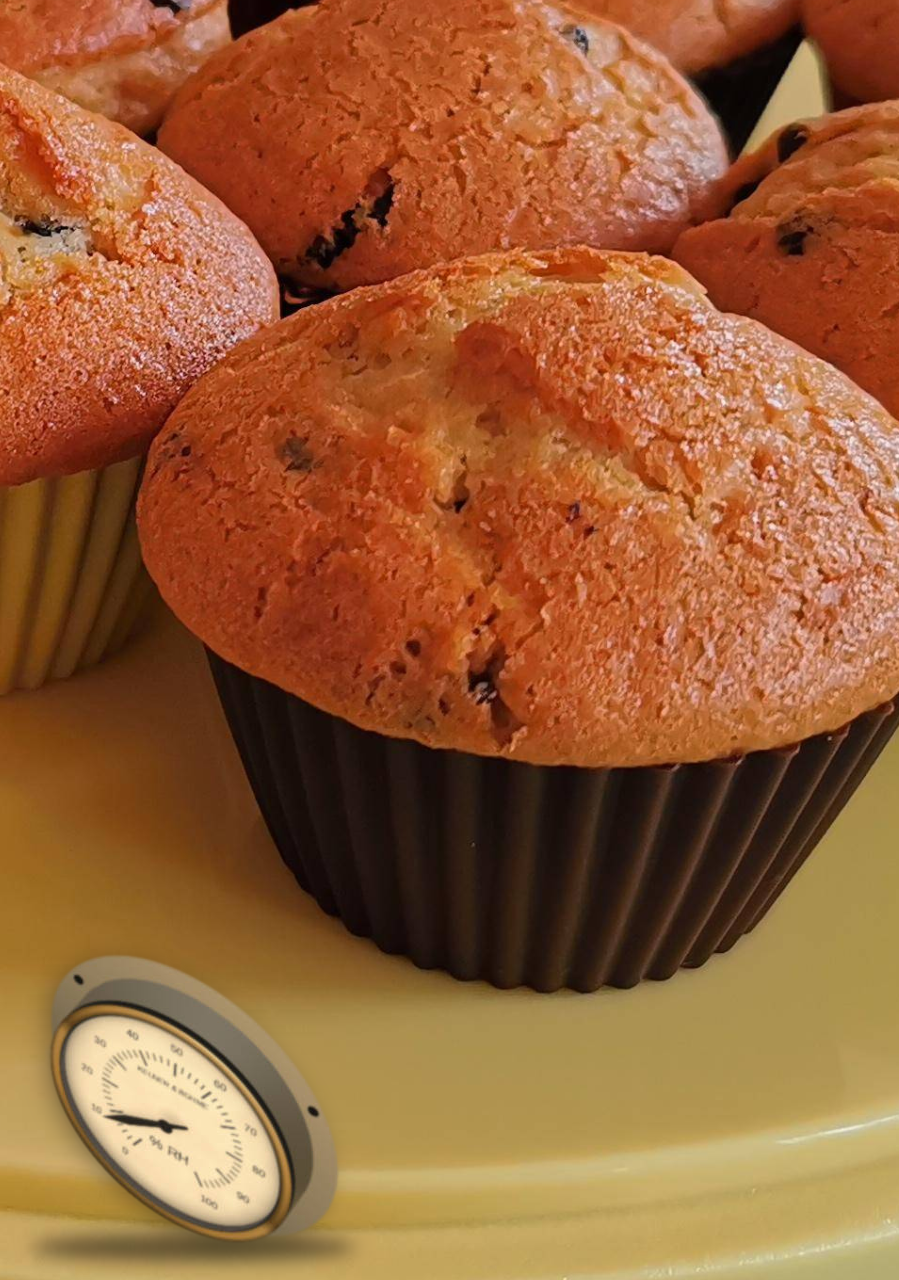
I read 10 (%)
